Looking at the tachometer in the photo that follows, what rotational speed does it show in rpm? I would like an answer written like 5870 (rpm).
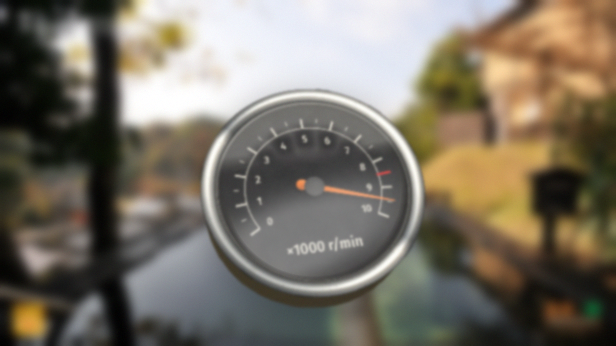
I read 9500 (rpm)
